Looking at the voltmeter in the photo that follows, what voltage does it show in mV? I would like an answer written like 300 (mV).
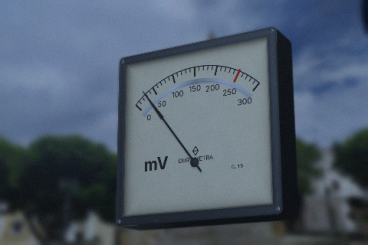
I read 30 (mV)
